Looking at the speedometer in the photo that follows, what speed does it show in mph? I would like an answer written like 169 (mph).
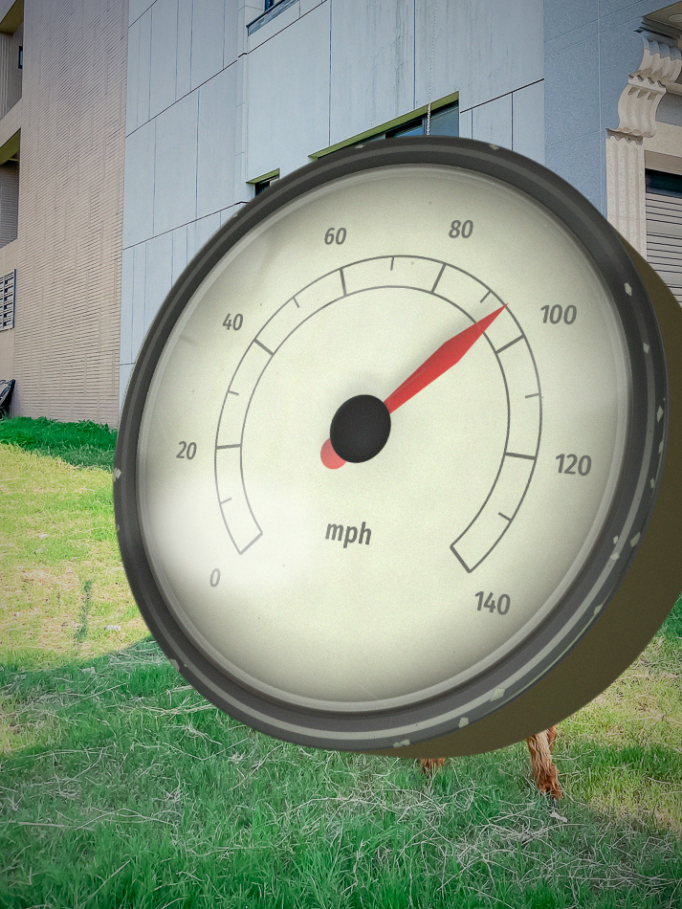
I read 95 (mph)
